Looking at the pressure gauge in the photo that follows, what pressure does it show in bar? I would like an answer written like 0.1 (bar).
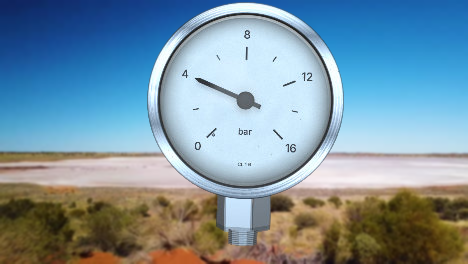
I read 4 (bar)
